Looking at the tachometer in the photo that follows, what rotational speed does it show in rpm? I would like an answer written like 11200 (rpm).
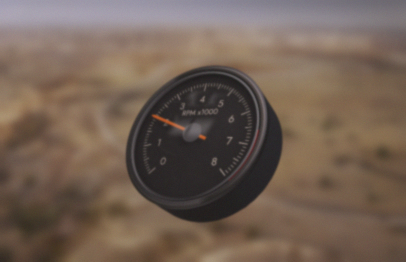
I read 2000 (rpm)
